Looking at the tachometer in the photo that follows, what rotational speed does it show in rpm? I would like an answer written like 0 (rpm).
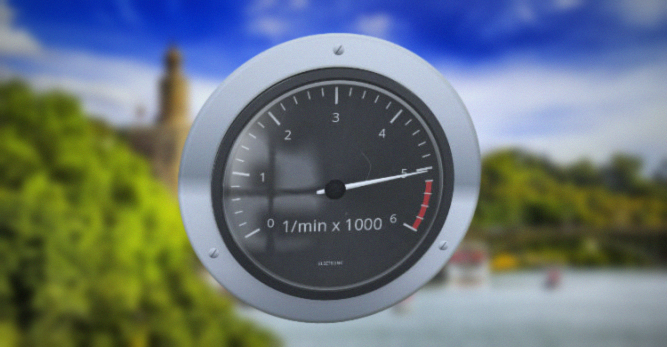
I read 5000 (rpm)
